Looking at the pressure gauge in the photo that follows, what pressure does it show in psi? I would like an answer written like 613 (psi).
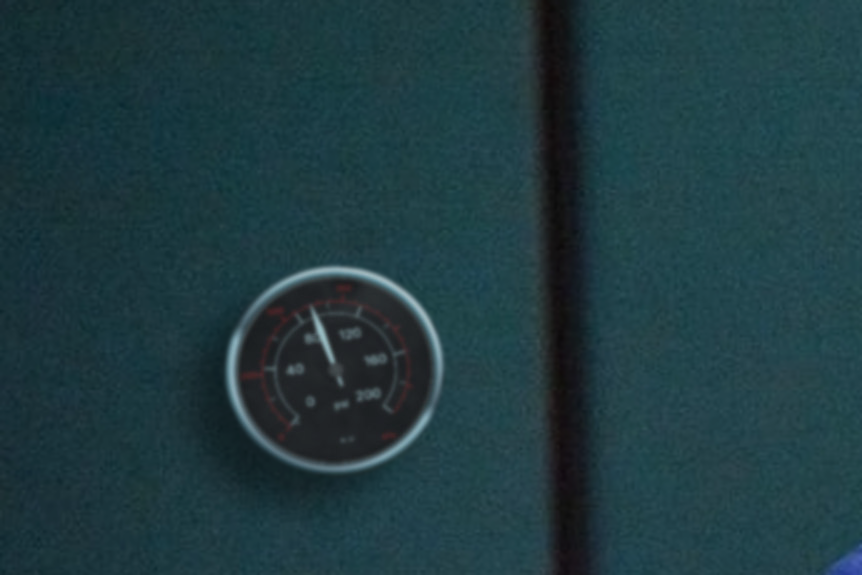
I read 90 (psi)
